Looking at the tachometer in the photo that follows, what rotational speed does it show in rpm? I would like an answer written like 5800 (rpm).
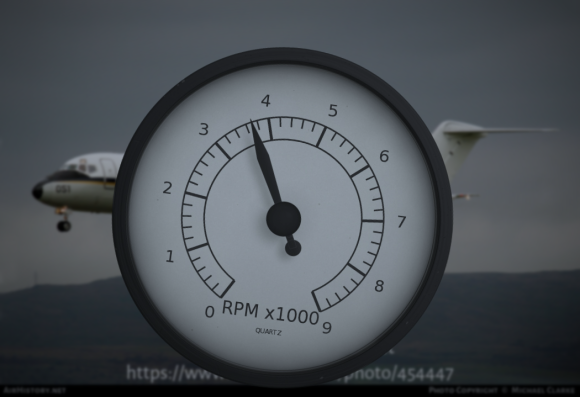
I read 3700 (rpm)
